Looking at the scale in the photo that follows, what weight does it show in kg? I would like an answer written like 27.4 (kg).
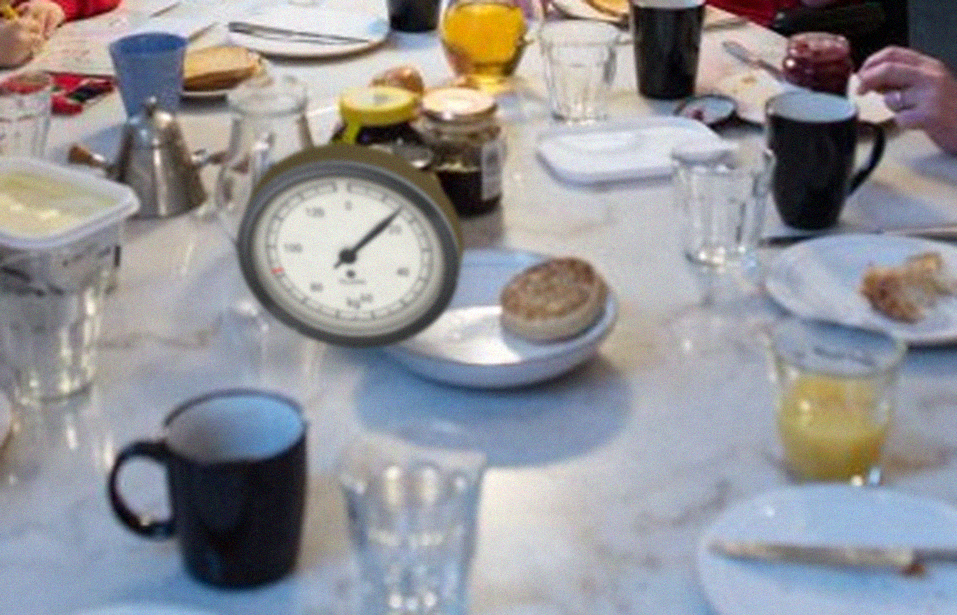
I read 15 (kg)
